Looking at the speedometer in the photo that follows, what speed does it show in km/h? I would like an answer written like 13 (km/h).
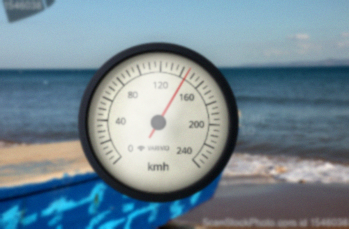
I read 145 (km/h)
